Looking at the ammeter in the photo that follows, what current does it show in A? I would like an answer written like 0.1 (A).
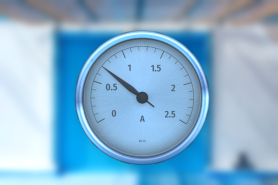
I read 0.7 (A)
